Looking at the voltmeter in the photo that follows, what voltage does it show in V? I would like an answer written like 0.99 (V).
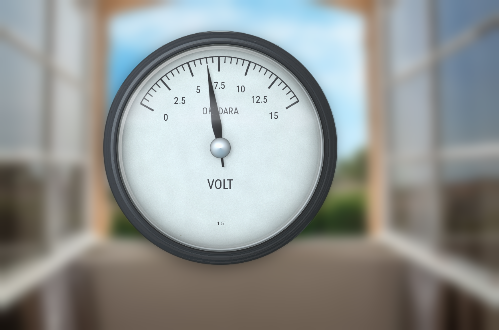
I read 6.5 (V)
